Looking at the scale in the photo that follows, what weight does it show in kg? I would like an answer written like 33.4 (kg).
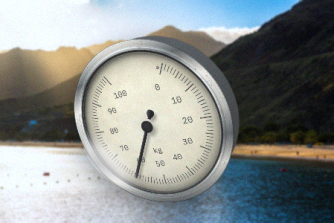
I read 60 (kg)
